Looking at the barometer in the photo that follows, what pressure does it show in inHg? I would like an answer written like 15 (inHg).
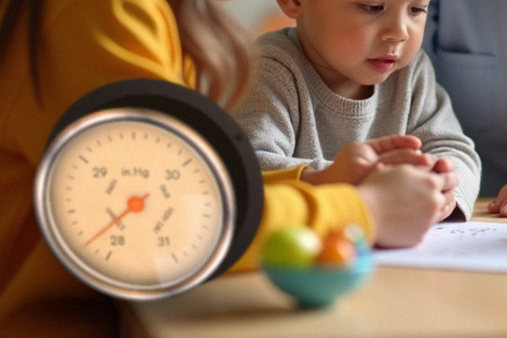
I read 28.2 (inHg)
